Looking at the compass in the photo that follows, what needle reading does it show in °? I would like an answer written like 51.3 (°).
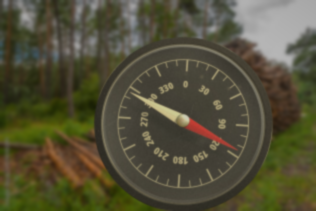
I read 115 (°)
